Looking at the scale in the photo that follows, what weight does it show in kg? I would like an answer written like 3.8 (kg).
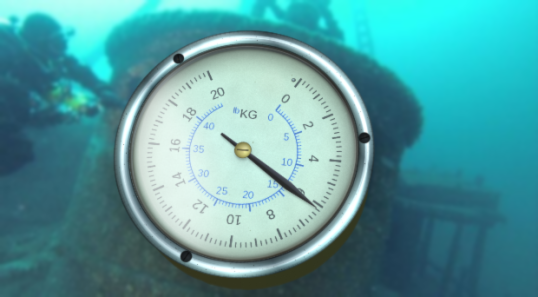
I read 6.2 (kg)
